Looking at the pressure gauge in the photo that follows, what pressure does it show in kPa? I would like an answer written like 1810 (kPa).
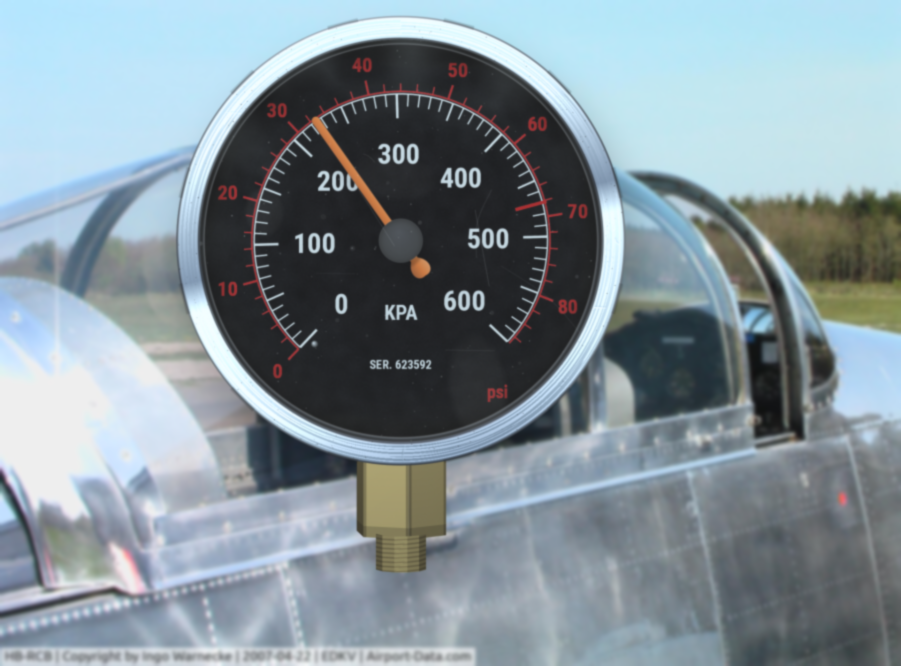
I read 225 (kPa)
